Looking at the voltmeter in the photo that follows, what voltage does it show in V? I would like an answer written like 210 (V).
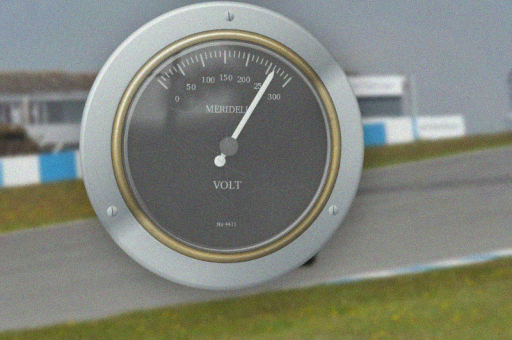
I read 260 (V)
